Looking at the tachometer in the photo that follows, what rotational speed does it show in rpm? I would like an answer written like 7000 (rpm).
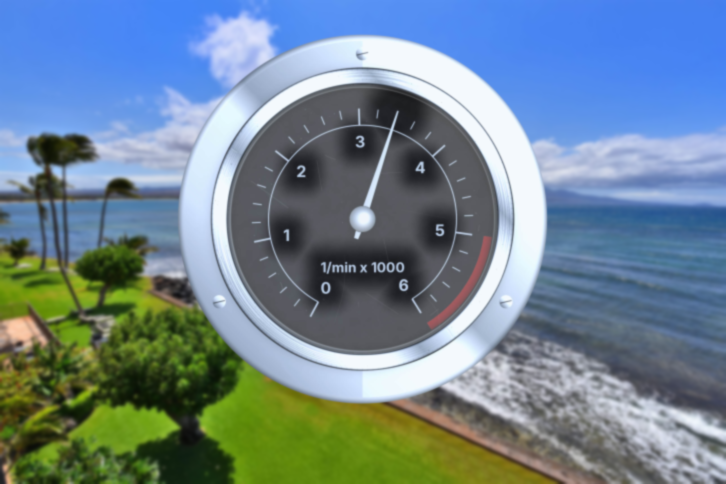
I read 3400 (rpm)
